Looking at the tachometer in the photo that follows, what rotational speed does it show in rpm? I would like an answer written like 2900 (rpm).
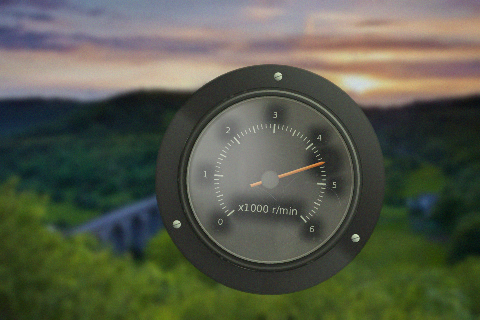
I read 4500 (rpm)
